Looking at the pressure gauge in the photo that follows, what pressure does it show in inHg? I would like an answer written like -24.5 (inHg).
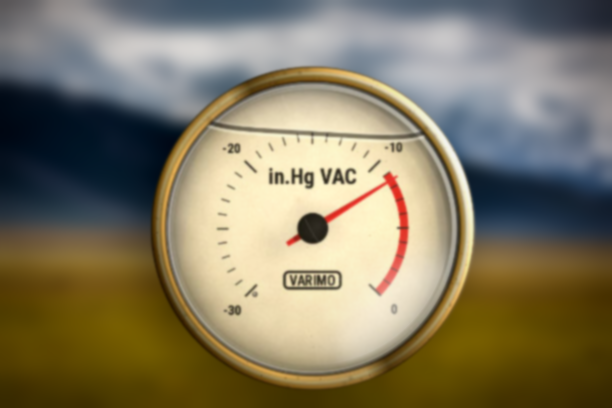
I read -8.5 (inHg)
